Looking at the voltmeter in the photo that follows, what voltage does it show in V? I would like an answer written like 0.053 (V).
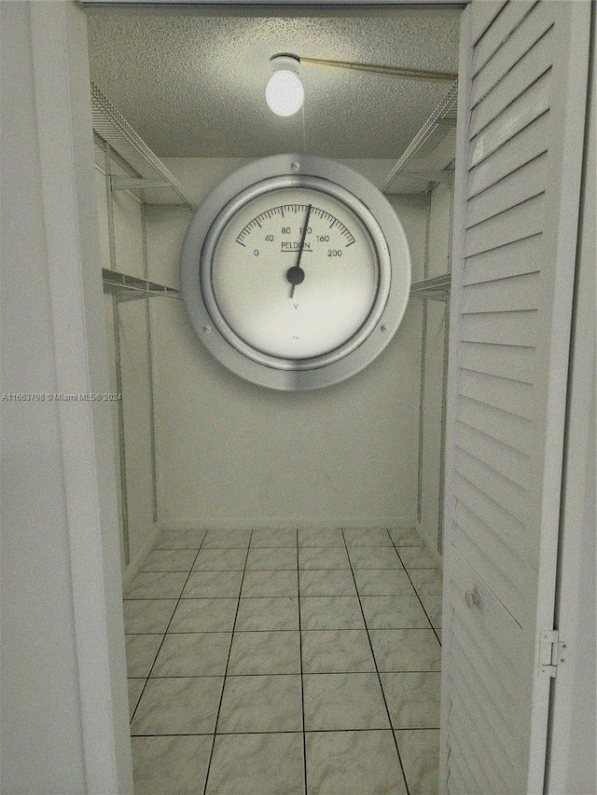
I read 120 (V)
